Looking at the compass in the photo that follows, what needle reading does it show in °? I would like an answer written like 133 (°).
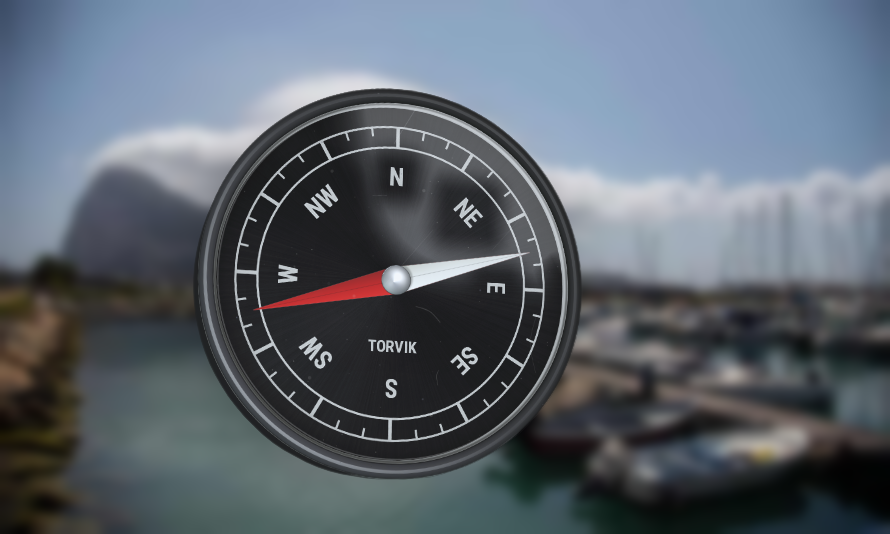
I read 255 (°)
